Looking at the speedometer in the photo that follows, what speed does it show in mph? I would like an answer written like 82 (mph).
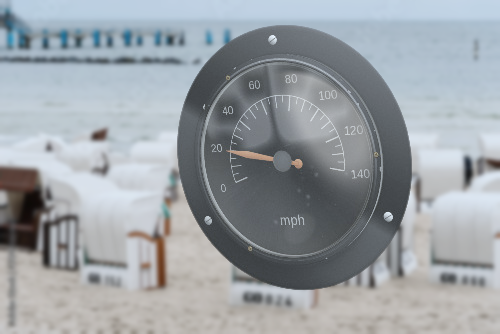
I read 20 (mph)
